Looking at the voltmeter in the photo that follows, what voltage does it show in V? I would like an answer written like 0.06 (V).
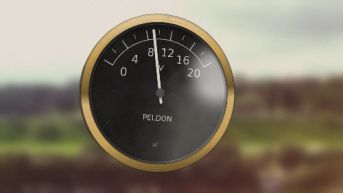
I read 9 (V)
